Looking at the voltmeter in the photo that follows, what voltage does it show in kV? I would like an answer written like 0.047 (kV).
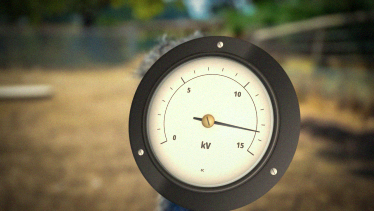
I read 13.5 (kV)
